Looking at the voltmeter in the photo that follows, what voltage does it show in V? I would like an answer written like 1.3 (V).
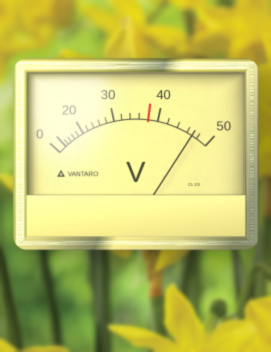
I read 47 (V)
